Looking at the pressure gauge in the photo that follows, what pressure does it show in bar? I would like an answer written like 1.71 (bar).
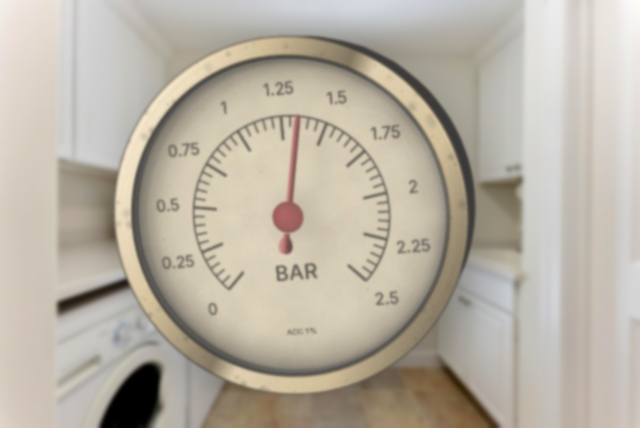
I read 1.35 (bar)
